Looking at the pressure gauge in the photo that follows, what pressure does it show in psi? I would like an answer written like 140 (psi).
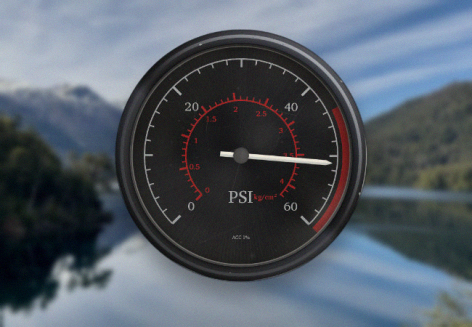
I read 51 (psi)
